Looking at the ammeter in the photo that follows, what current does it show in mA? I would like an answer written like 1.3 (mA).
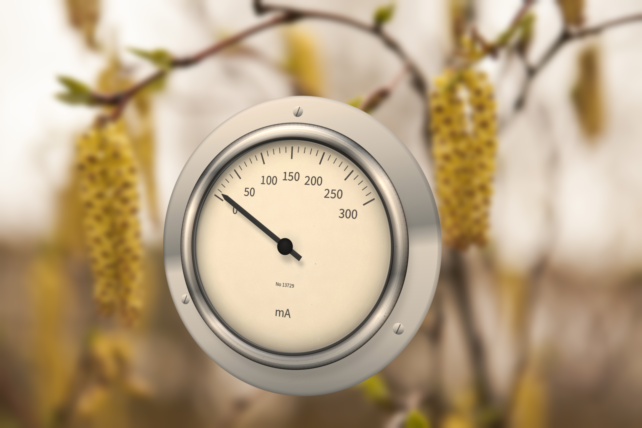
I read 10 (mA)
